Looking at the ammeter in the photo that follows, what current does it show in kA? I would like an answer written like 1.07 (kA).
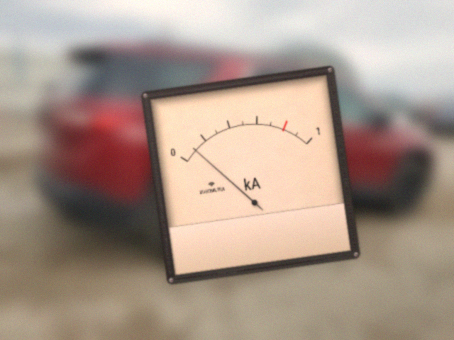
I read 0.1 (kA)
